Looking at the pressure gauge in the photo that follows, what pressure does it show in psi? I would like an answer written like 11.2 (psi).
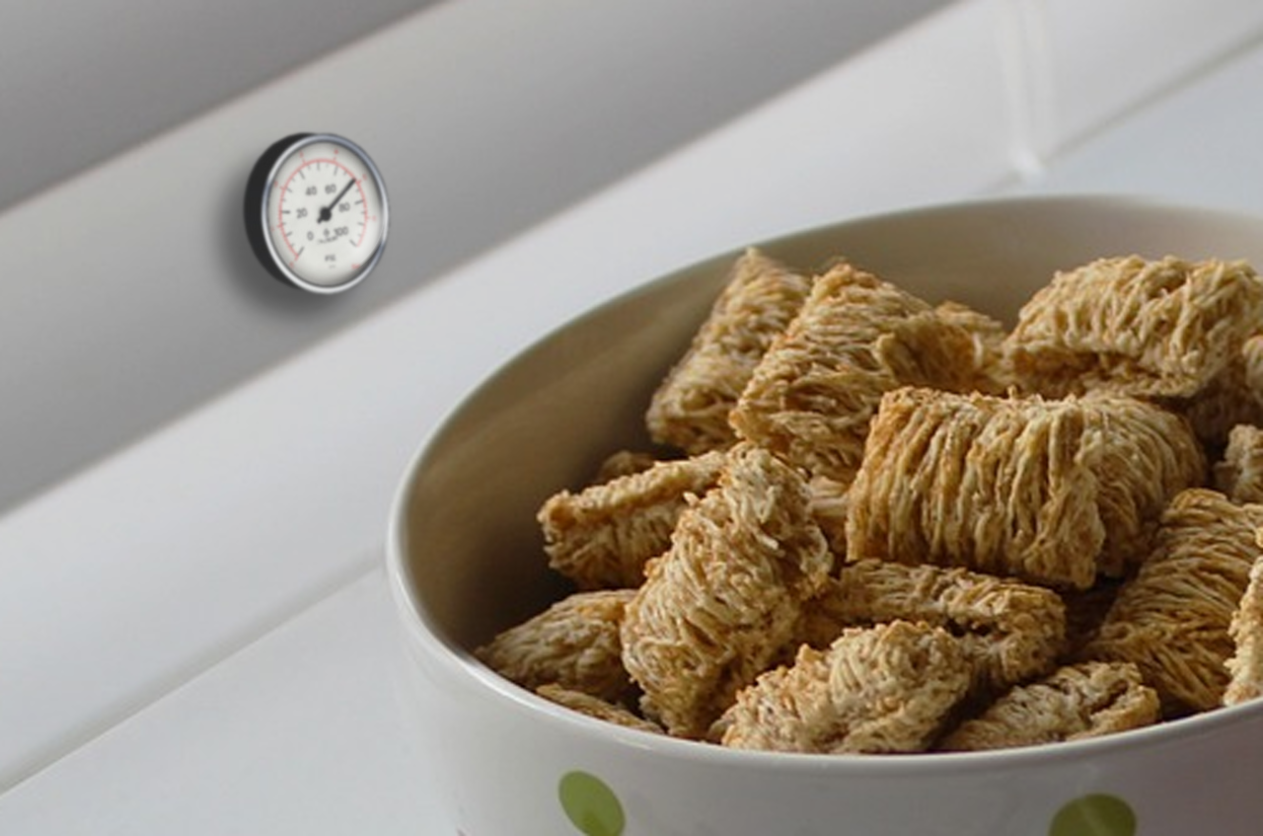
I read 70 (psi)
